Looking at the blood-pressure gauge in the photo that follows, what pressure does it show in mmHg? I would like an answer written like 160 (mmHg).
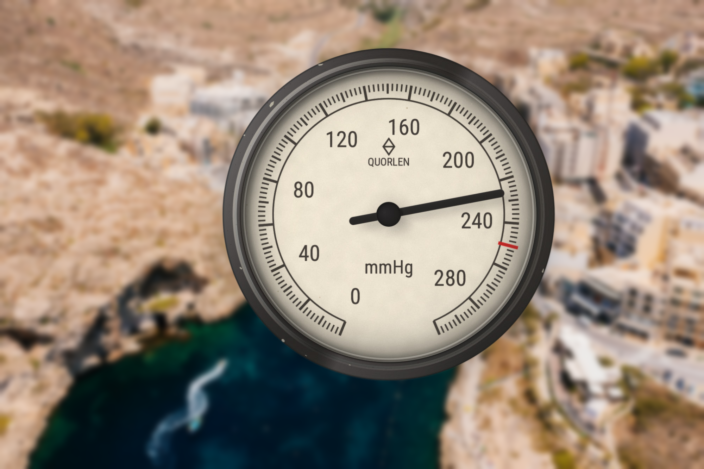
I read 226 (mmHg)
